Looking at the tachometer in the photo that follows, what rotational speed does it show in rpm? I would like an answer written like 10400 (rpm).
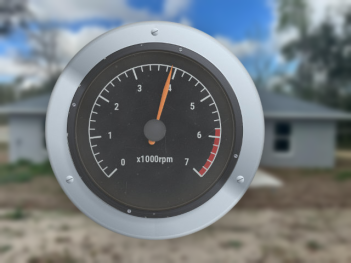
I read 3900 (rpm)
